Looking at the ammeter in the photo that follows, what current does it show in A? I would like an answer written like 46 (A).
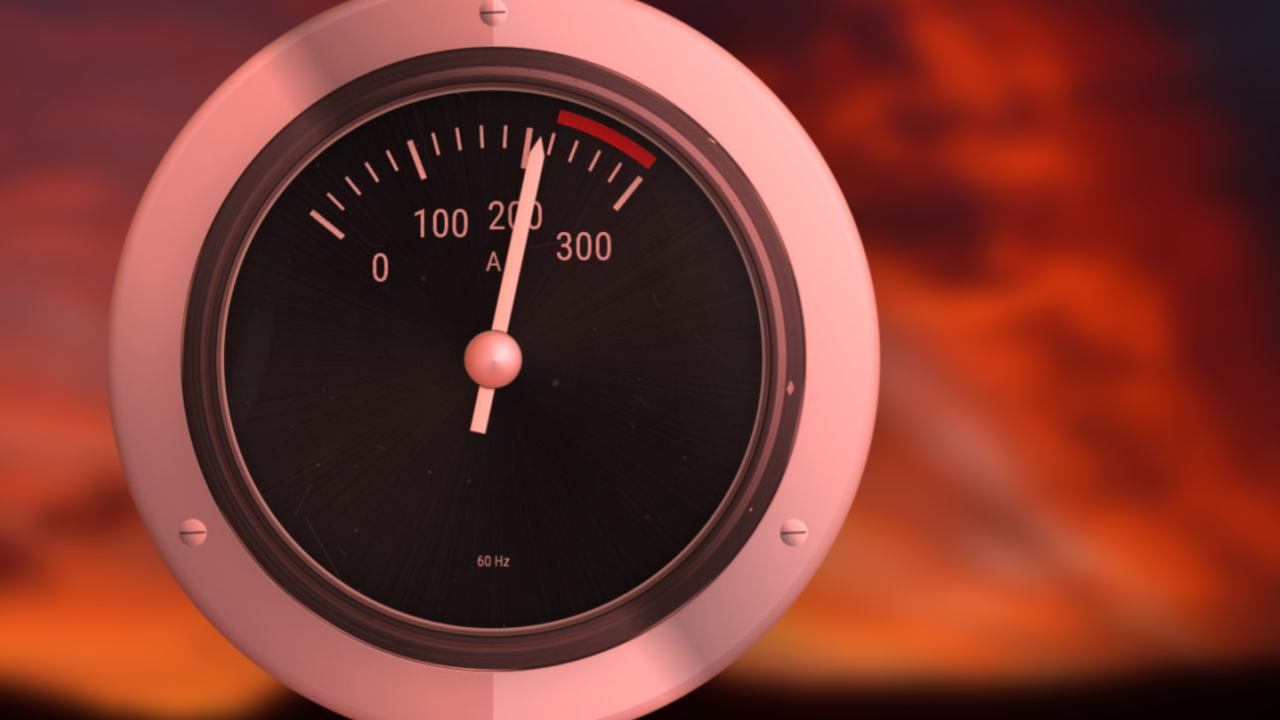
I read 210 (A)
